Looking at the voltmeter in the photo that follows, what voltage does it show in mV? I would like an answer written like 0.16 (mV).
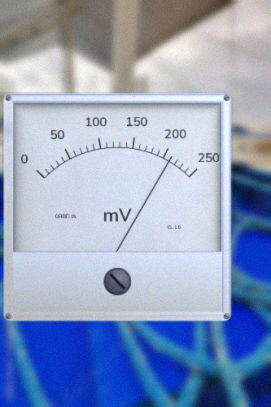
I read 210 (mV)
